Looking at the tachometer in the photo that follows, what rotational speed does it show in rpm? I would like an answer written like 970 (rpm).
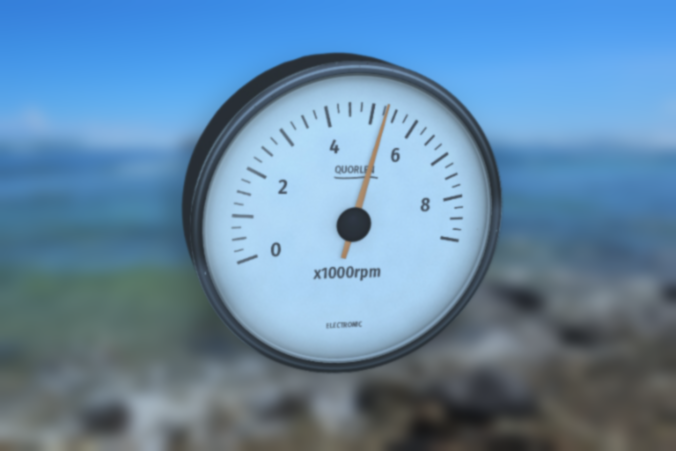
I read 5250 (rpm)
